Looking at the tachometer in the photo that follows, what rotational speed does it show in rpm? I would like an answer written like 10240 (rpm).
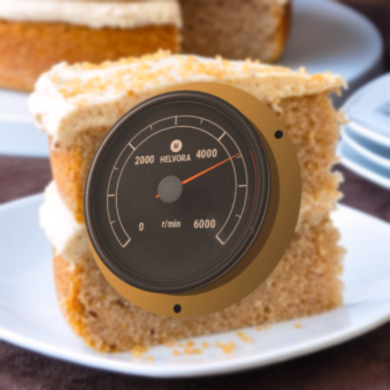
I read 4500 (rpm)
